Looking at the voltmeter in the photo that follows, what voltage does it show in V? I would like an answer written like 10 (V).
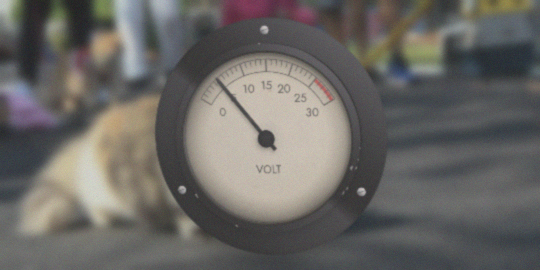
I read 5 (V)
